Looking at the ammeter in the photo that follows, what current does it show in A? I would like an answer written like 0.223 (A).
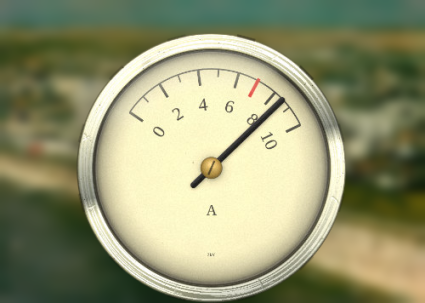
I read 8.5 (A)
